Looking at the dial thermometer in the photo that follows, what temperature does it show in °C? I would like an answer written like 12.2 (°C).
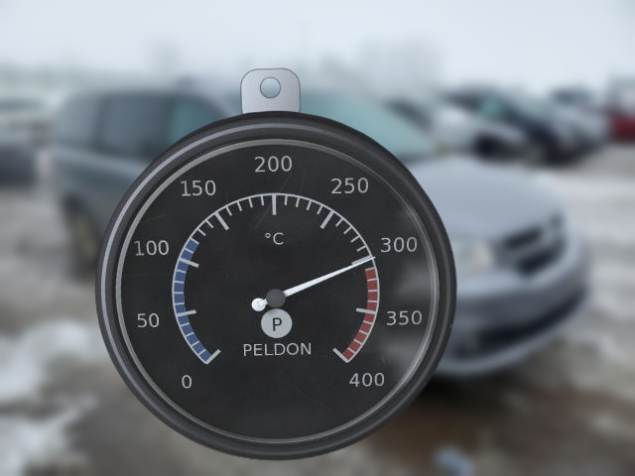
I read 300 (°C)
